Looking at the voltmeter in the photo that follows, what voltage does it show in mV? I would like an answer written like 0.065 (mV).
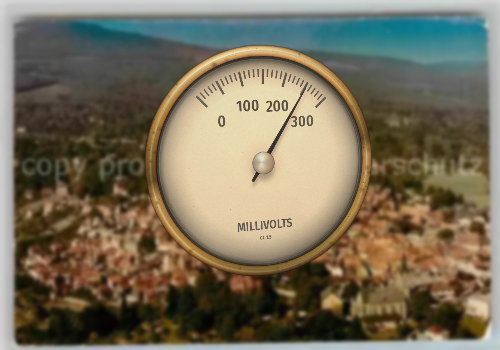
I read 250 (mV)
